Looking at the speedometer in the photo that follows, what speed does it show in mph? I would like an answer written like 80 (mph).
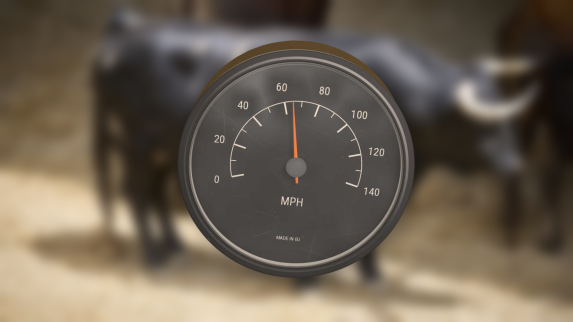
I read 65 (mph)
